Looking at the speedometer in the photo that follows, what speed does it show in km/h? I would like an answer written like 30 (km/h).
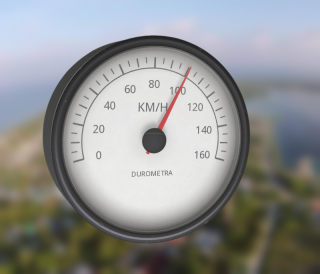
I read 100 (km/h)
